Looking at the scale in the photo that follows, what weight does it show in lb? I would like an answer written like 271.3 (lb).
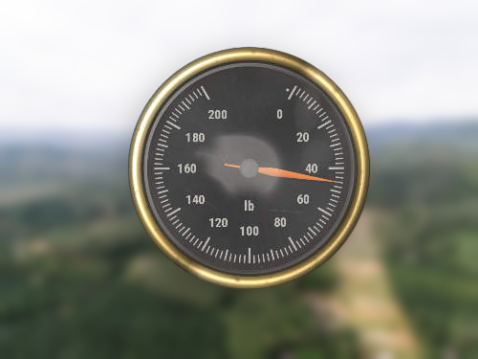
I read 46 (lb)
